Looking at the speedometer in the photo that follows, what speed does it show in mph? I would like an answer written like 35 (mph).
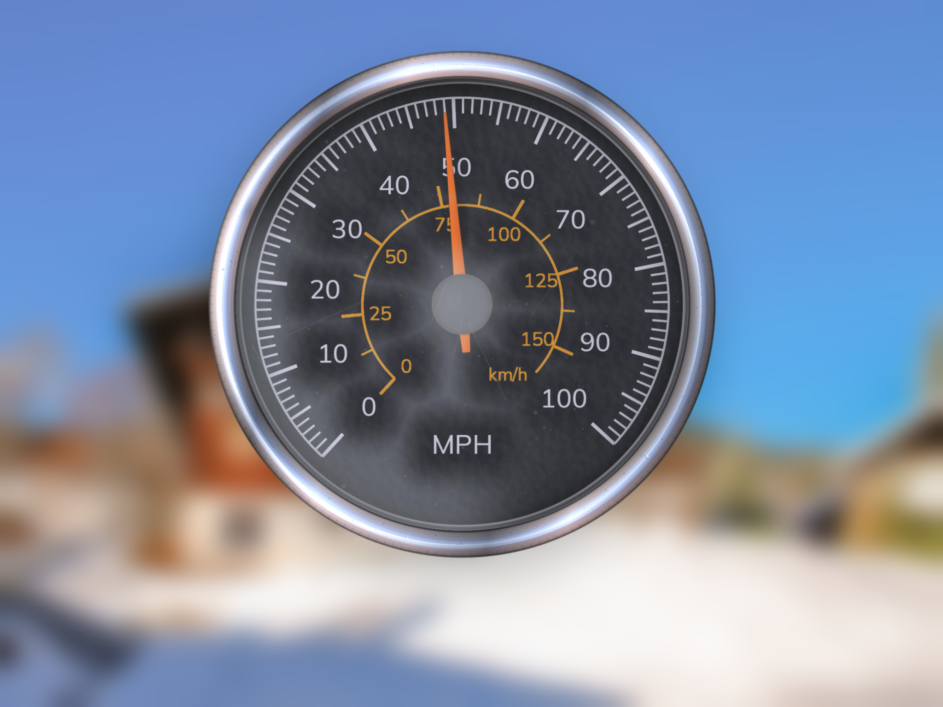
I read 49 (mph)
